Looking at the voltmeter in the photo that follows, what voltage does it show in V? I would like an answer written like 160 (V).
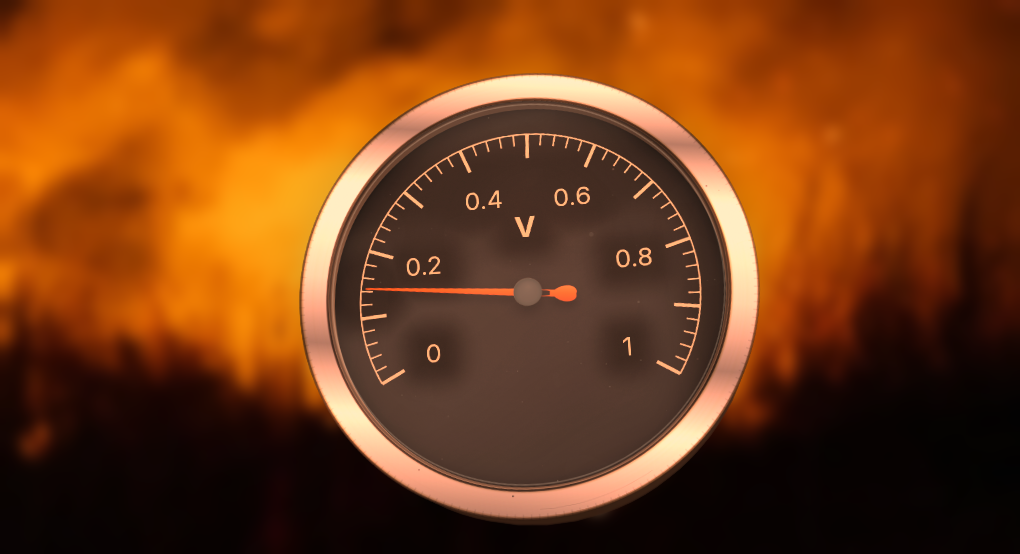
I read 0.14 (V)
